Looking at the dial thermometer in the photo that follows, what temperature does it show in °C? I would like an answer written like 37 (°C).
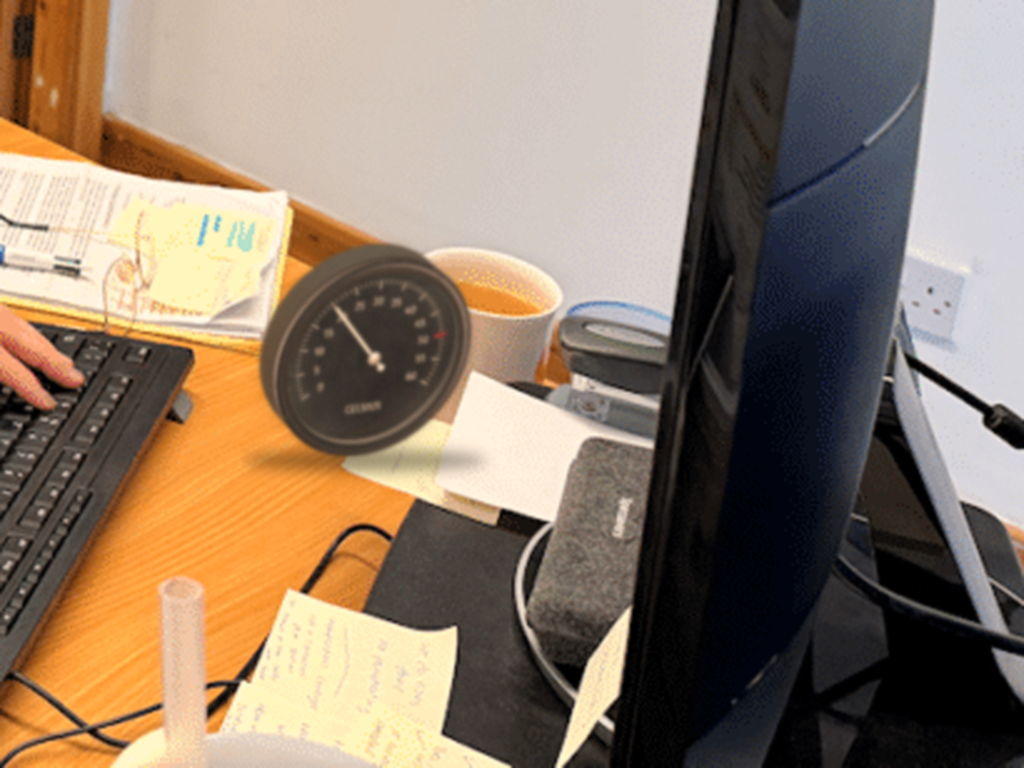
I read 20 (°C)
